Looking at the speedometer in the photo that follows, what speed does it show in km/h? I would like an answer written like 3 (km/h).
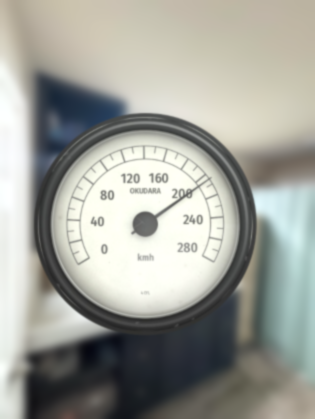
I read 205 (km/h)
